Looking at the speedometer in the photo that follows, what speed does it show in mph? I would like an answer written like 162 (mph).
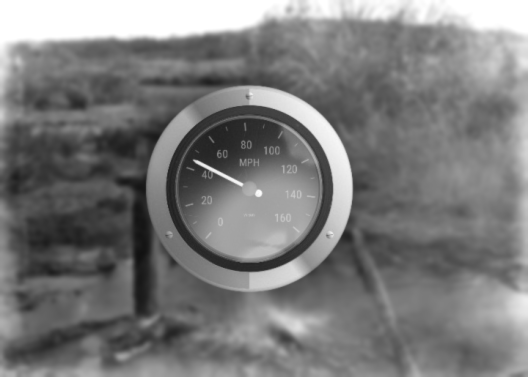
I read 45 (mph)
